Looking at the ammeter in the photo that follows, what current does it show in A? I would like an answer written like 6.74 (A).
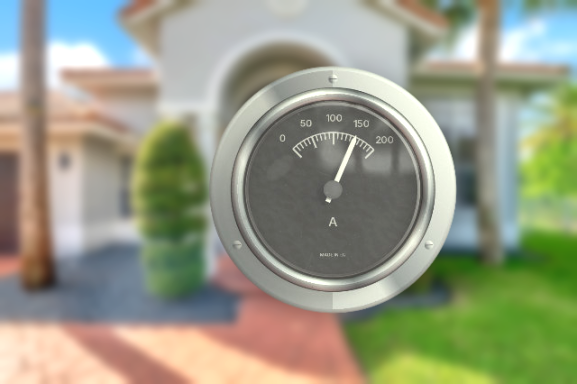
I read 150 (A)
